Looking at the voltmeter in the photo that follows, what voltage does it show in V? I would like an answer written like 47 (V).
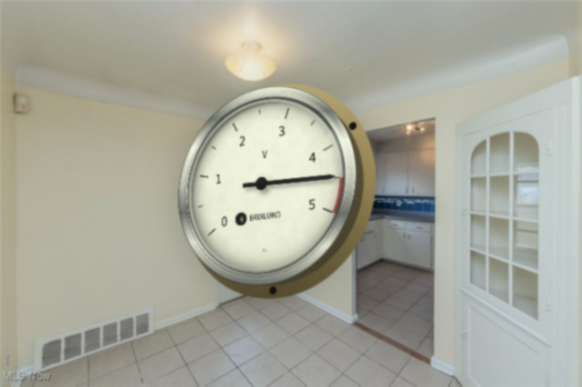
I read 4.5 (V)
